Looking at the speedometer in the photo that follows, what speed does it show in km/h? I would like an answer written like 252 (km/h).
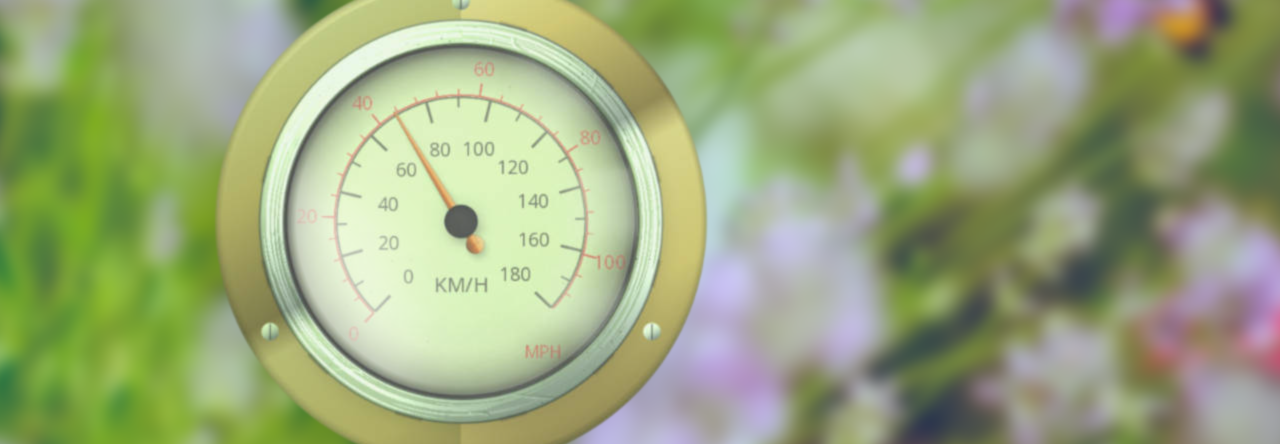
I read 70 (km/h)
